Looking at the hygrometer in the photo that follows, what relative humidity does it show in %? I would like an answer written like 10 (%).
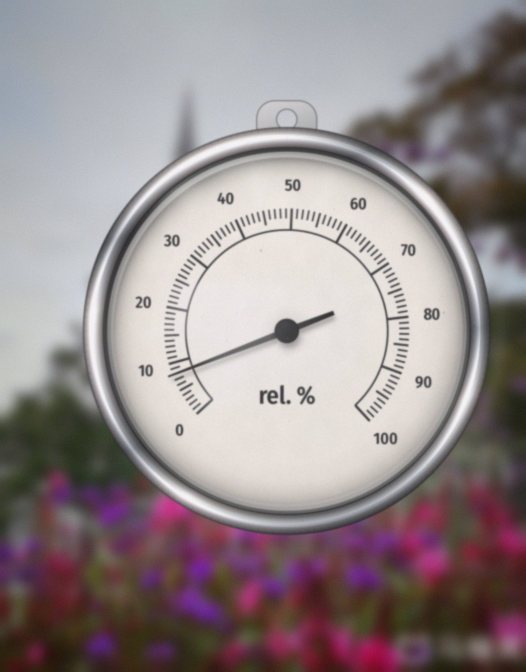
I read 8 (%)
